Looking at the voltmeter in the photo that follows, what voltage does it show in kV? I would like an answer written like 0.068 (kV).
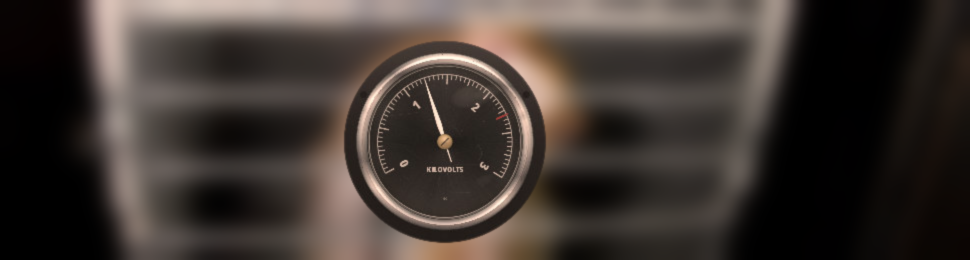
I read 1.25 (kV)
